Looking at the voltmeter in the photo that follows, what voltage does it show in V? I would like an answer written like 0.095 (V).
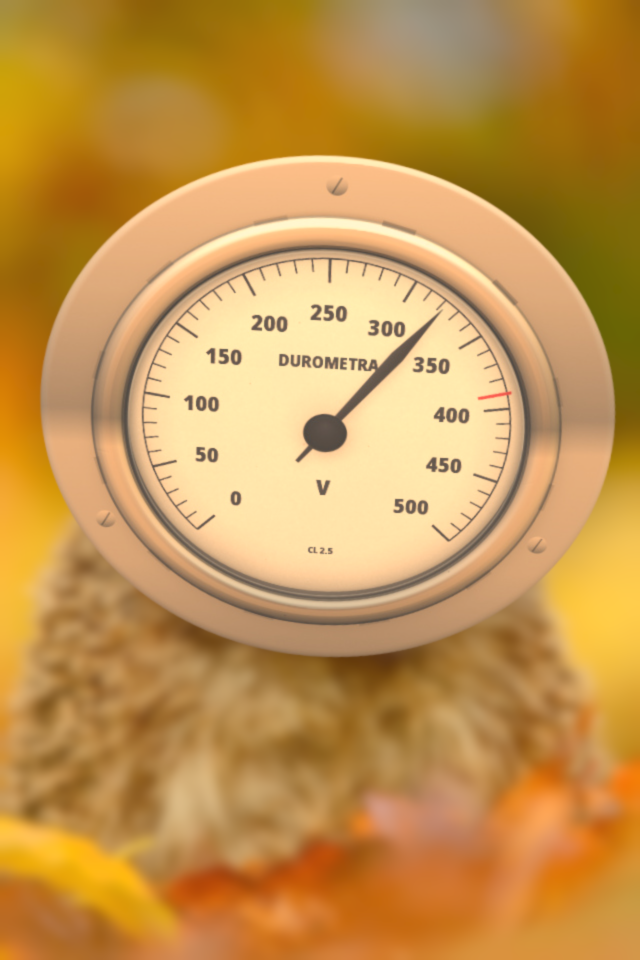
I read 320 (V)
